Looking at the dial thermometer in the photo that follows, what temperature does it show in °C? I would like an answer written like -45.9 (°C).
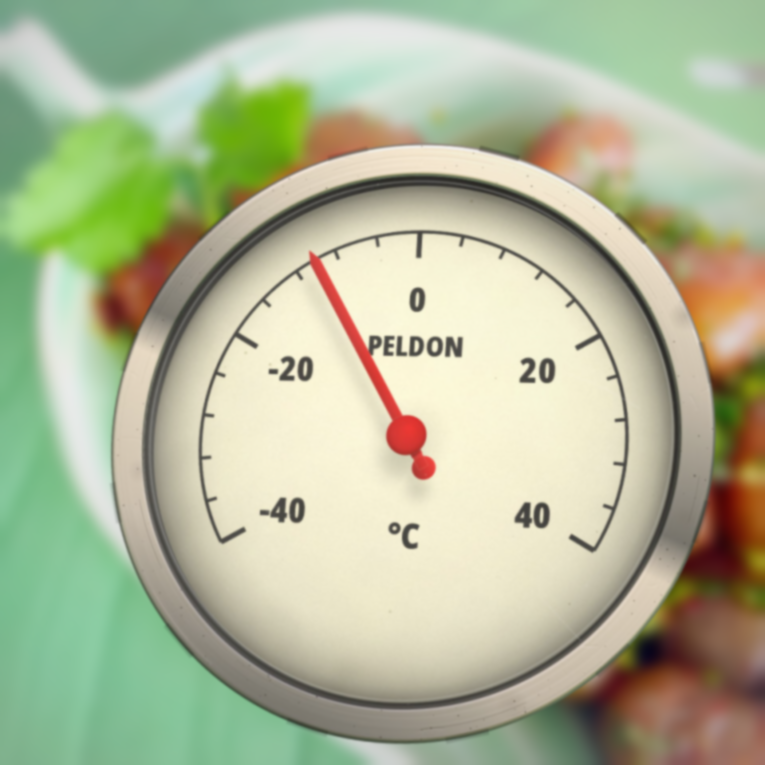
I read -10 (°C)
